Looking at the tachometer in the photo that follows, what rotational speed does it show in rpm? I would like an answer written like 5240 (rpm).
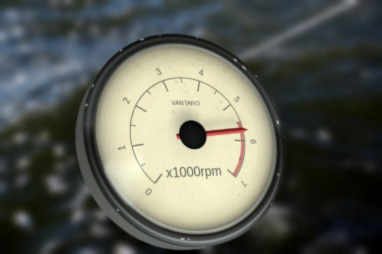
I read 5750 (rpm)
